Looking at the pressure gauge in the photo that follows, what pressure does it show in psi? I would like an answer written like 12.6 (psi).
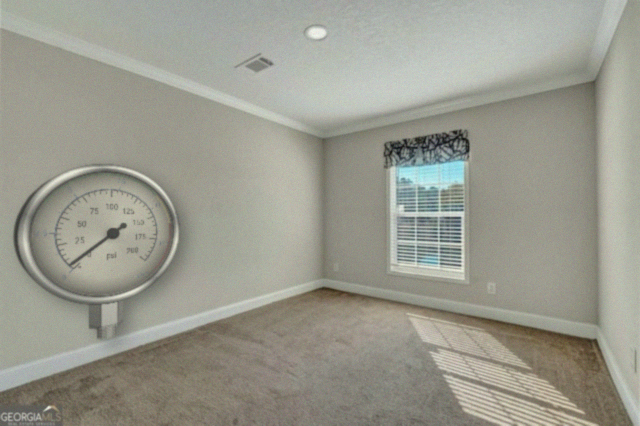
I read 5 (psi)
